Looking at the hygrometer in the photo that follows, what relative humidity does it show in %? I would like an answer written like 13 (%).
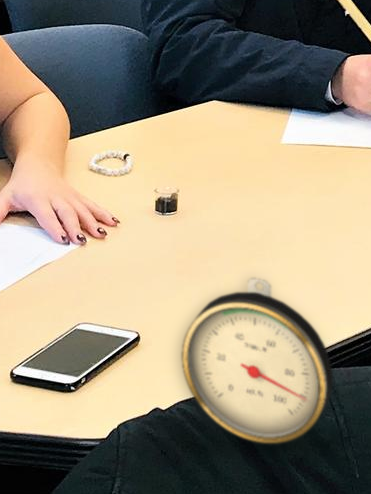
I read 90 (%)
